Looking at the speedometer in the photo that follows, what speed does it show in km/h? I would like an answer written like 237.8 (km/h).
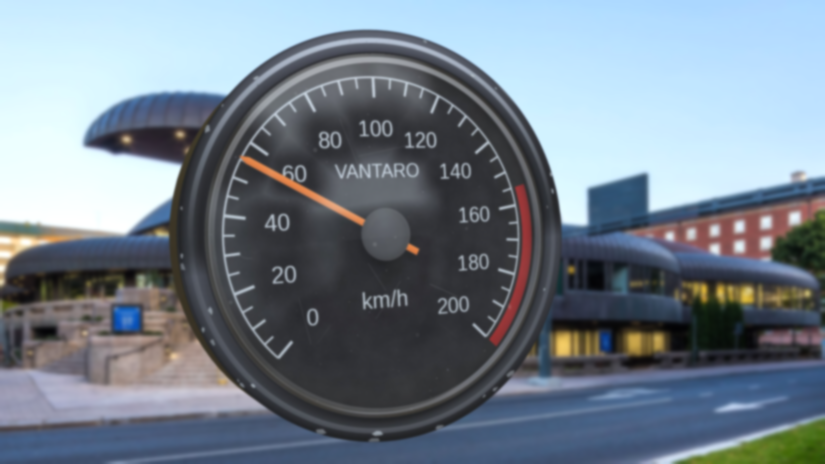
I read 55 (km/h)
